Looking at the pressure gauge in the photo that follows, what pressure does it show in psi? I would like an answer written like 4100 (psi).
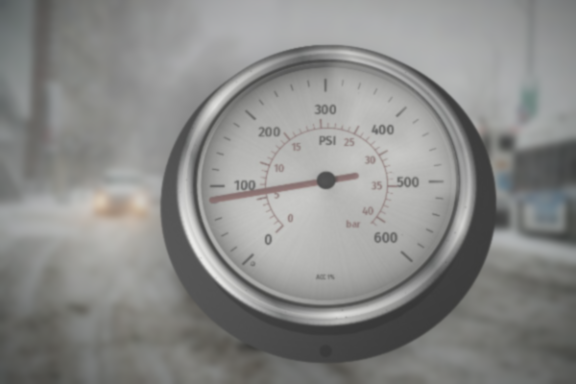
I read 80 (psi)
